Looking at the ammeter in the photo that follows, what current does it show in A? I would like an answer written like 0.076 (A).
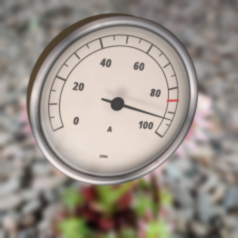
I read 92.5 (A)
